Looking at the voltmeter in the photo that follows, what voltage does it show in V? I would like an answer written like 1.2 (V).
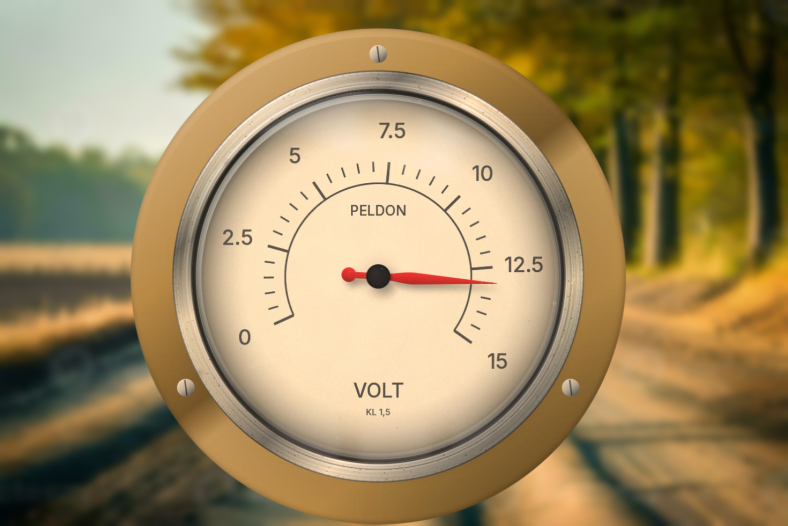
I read 13 (V)
